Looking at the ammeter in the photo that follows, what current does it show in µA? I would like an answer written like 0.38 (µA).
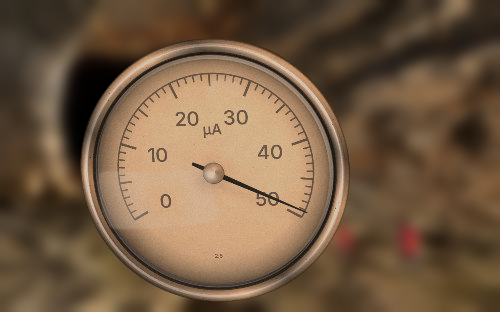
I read 49 (µA)
